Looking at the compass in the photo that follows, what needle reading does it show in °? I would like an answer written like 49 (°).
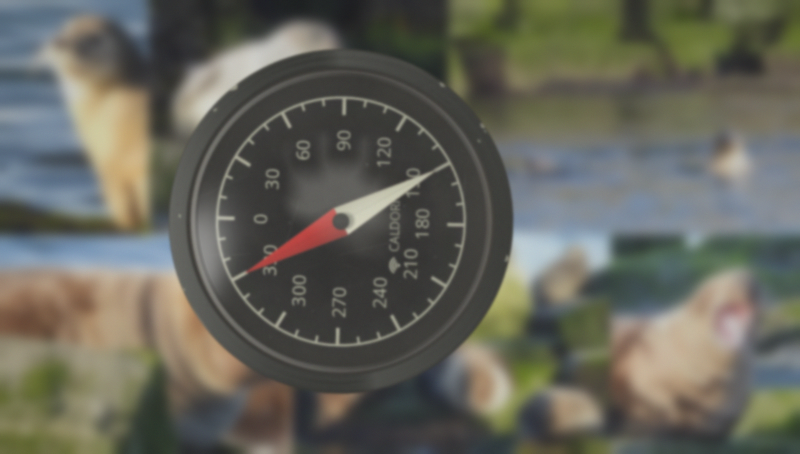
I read 330 (°)
